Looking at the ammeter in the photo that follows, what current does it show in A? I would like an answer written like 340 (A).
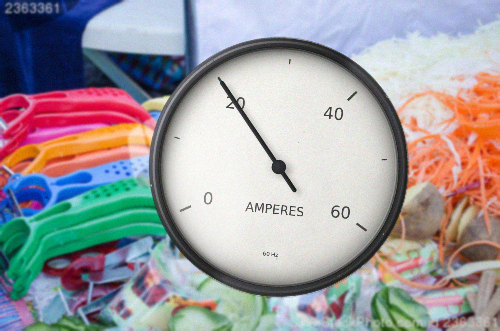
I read 20 (A)
